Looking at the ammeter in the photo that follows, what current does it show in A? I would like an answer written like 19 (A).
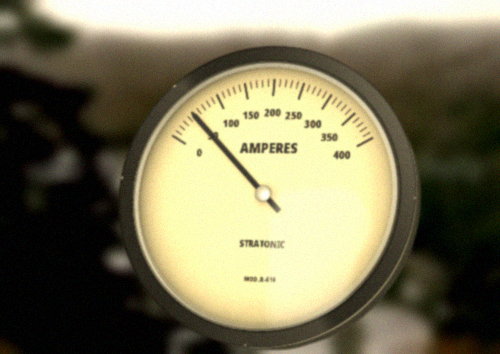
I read 50 (A)
